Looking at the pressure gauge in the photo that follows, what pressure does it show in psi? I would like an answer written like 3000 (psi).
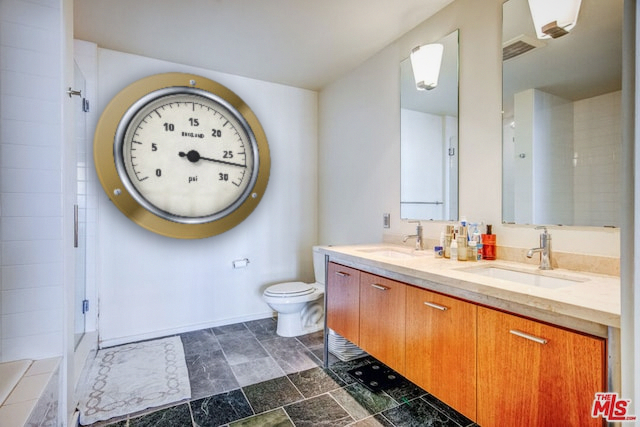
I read 27 (psi)
